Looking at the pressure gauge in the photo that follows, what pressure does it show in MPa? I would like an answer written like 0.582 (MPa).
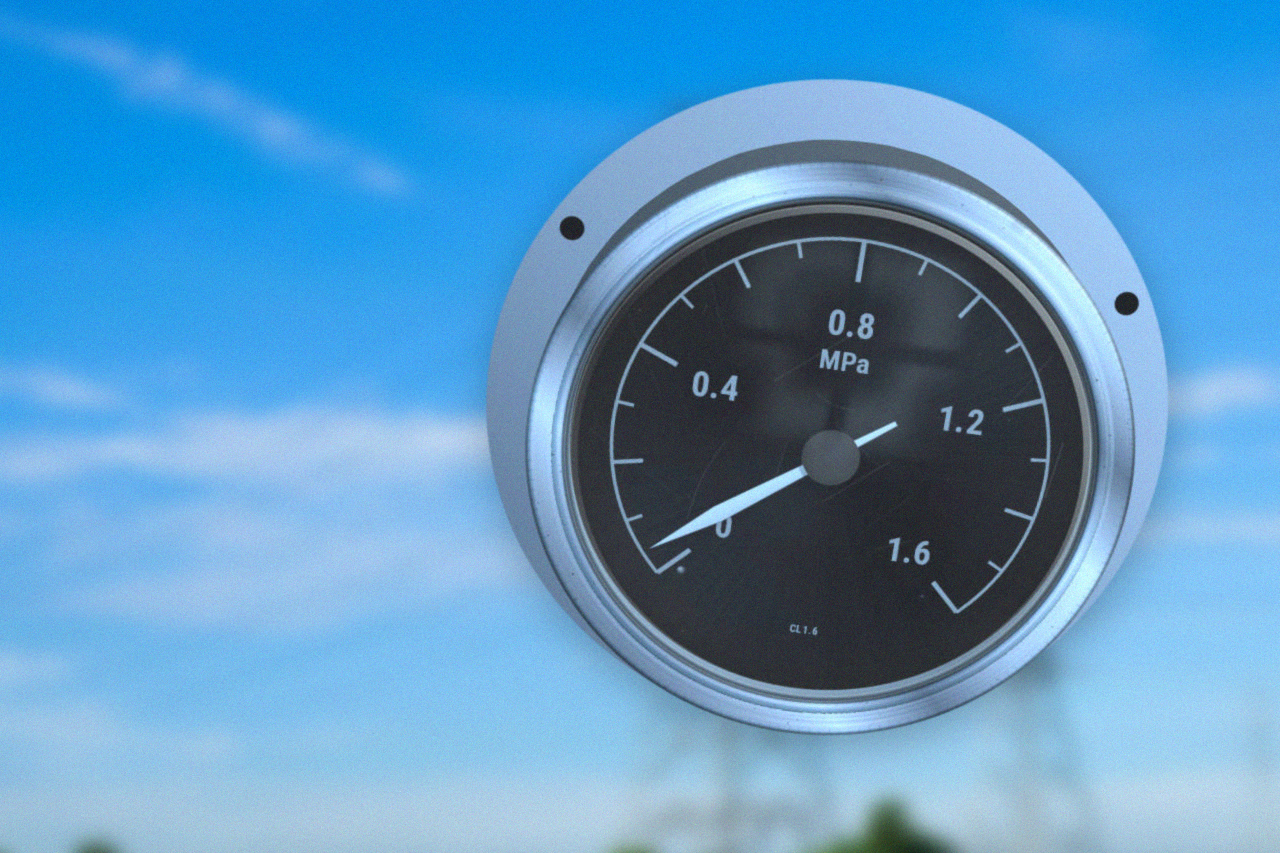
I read 0.05 (MPa)
